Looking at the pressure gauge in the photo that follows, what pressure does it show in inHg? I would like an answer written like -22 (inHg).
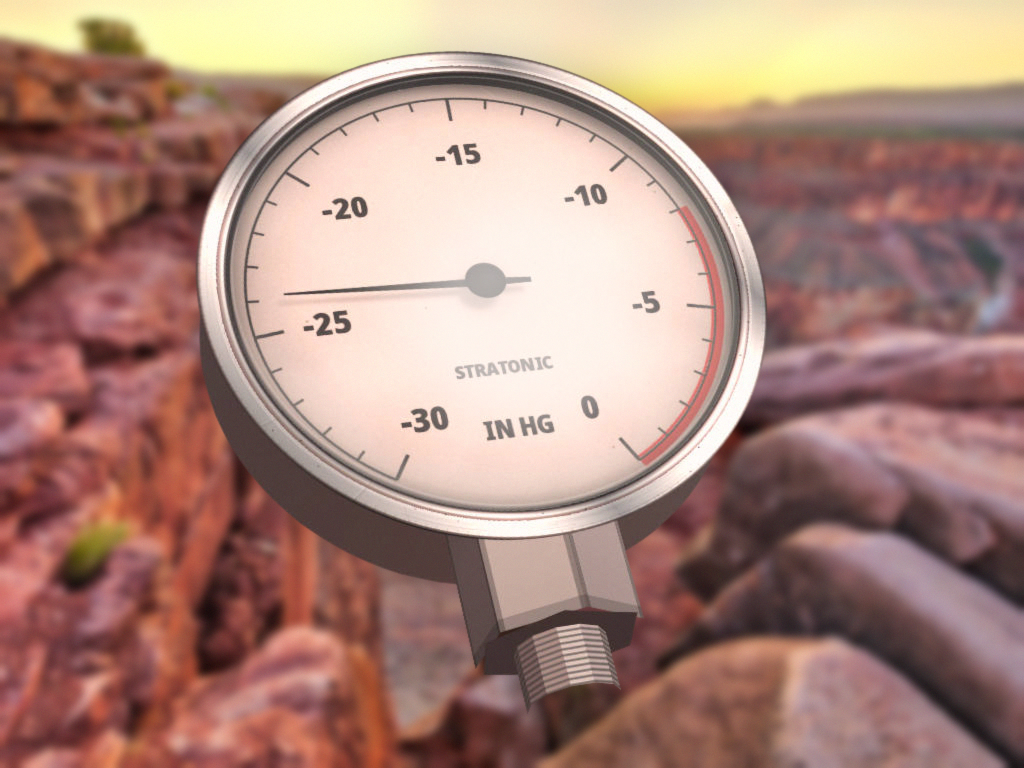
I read -24 (inHg)
